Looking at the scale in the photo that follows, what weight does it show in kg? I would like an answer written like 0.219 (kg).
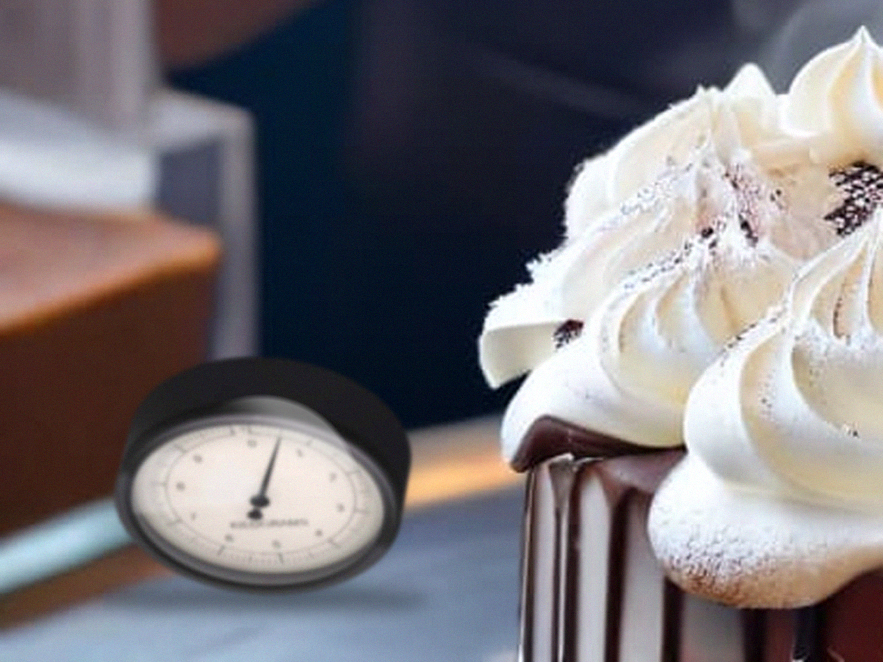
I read 0.5 (kg)
